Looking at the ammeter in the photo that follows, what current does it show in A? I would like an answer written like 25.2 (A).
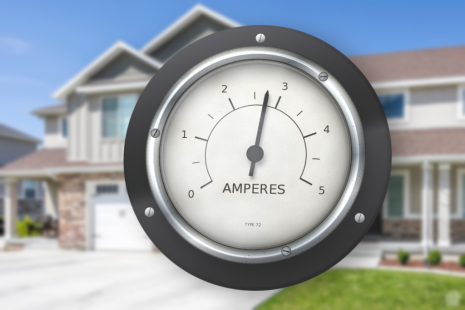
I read 2.75 (A)
